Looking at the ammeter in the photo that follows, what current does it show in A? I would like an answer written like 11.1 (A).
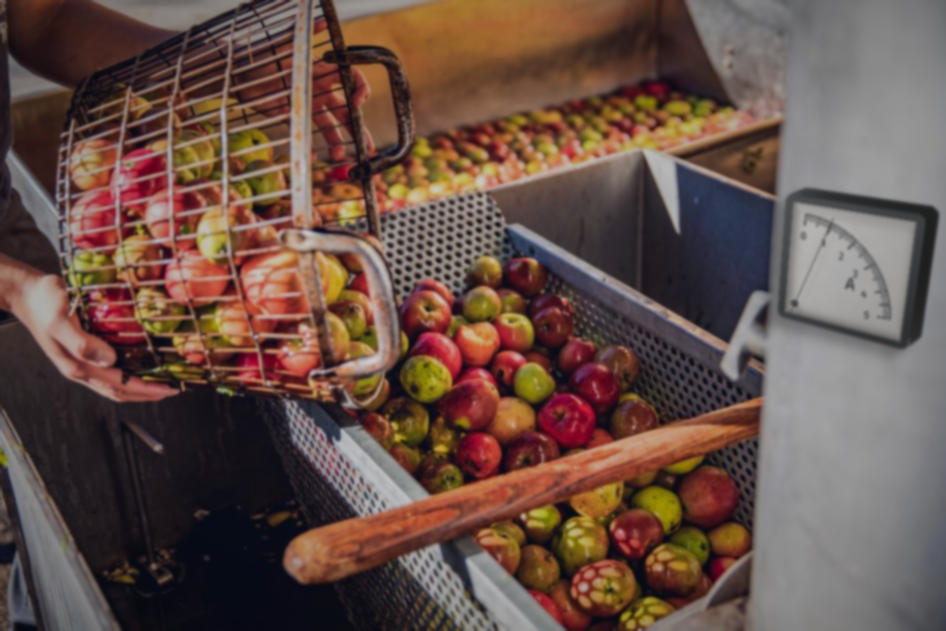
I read 1 (A)
